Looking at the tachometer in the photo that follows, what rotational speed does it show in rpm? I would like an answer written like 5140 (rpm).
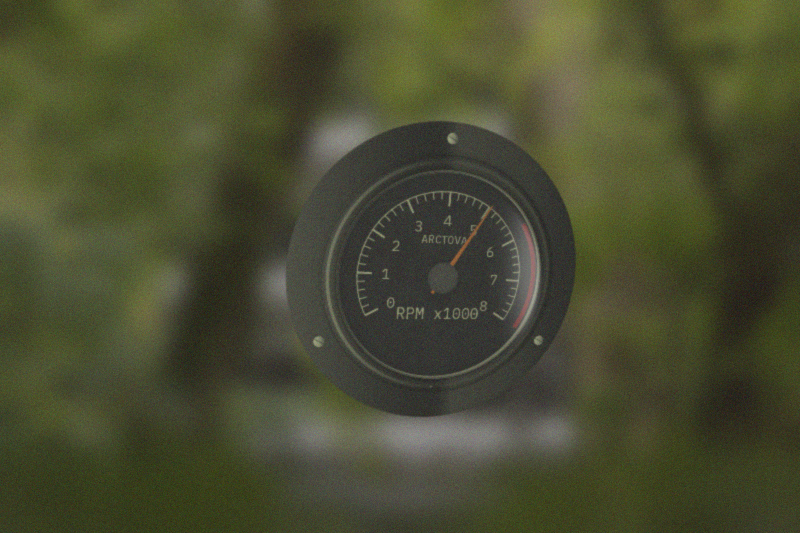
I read 5000 (rpm)
